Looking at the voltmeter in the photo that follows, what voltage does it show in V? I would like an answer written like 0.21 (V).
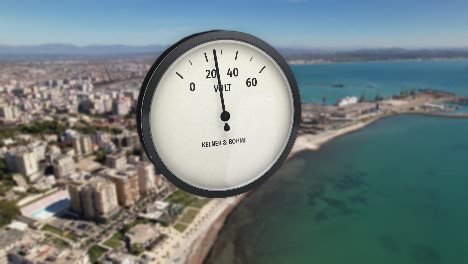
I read 25 (V)
